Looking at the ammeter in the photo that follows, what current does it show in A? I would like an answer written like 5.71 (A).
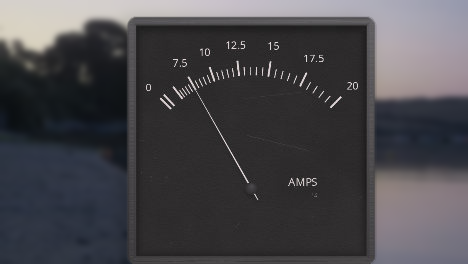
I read 7.5 (A)
